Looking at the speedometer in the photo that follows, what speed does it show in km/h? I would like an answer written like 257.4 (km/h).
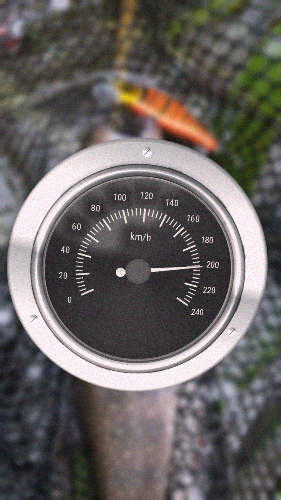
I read 200 (km/h)
